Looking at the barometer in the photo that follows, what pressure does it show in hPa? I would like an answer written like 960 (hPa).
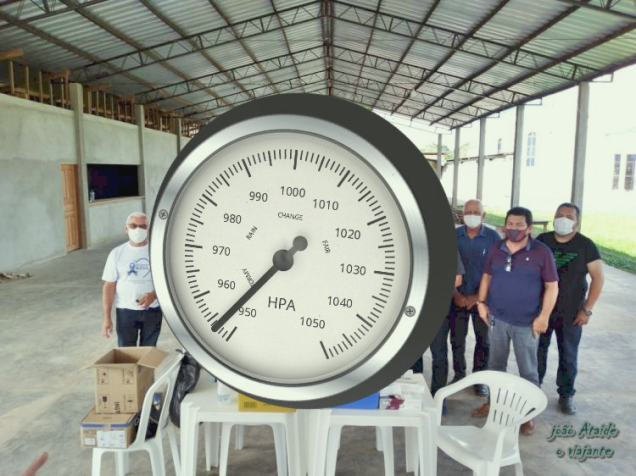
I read 953 (hPa)
